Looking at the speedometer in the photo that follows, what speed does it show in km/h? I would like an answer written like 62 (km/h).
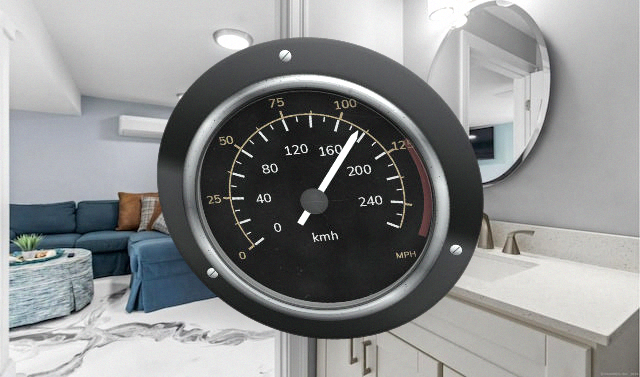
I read 175 (km/h)
